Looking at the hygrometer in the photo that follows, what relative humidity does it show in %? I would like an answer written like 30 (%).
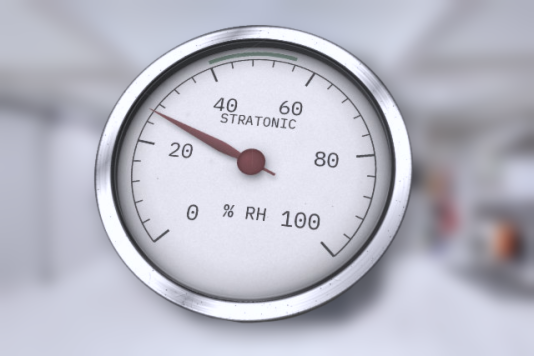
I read 26 (%)
